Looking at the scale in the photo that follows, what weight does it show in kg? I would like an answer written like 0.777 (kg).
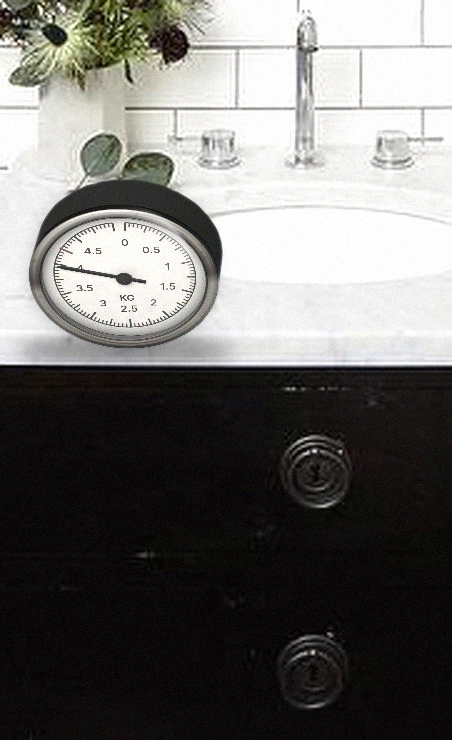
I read 4 (kg)
